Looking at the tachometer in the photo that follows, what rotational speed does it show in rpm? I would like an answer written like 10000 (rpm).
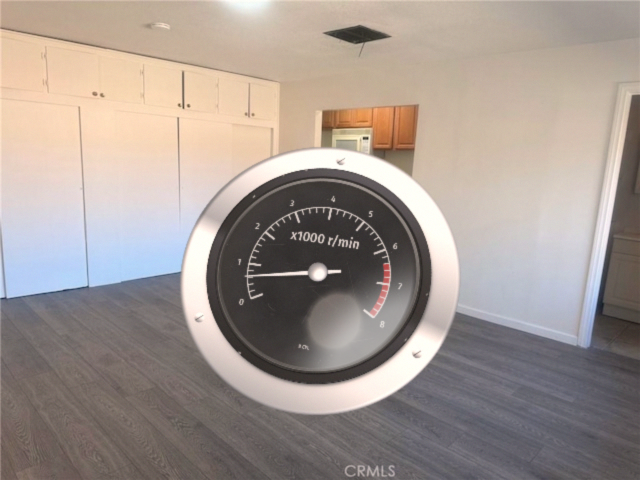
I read 600 (rpm)
